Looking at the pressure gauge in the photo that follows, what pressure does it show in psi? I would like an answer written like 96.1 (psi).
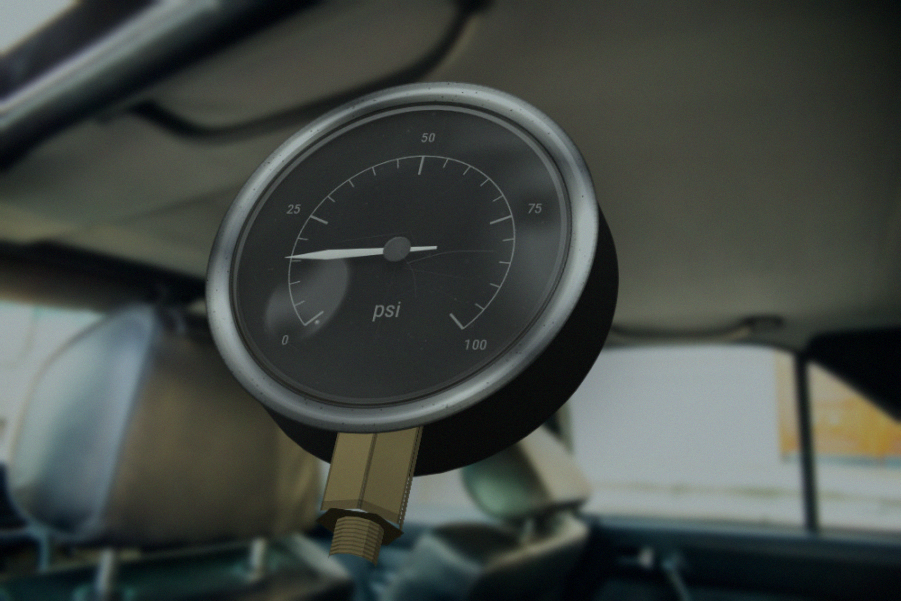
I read 15 (psi)
